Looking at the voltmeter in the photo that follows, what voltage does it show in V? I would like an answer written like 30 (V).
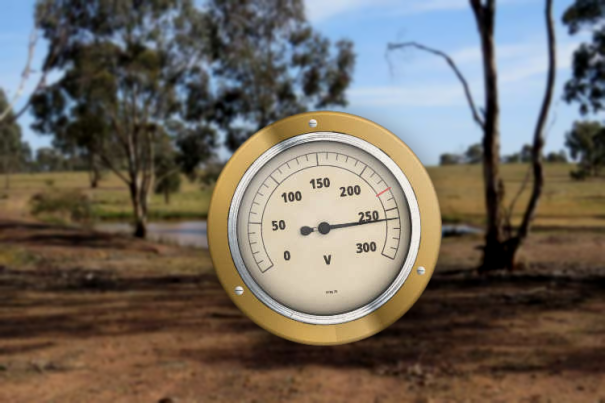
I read 260 (V)
